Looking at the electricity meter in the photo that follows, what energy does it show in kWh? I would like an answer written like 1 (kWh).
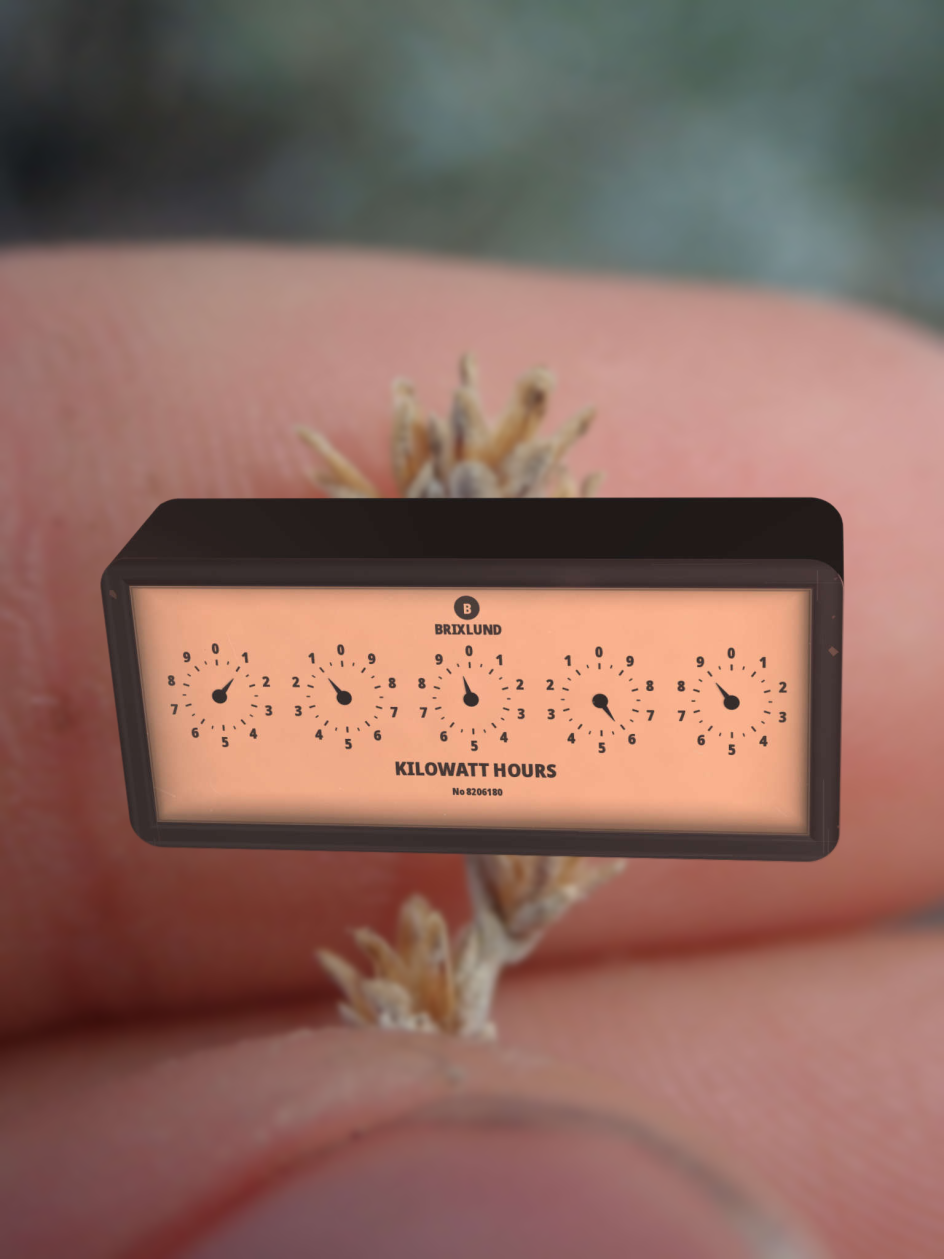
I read 10959 (kWh)
